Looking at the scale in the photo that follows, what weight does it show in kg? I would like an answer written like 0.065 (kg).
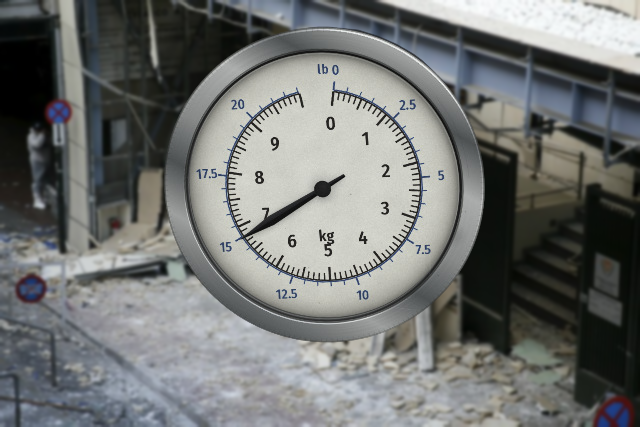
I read 6.8 (kg)
